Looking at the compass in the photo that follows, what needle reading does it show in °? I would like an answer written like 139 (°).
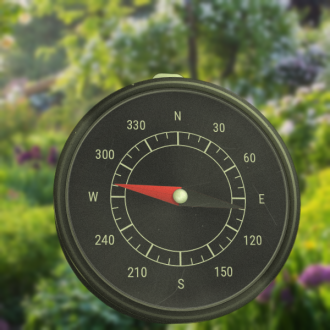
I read 280 (°)
